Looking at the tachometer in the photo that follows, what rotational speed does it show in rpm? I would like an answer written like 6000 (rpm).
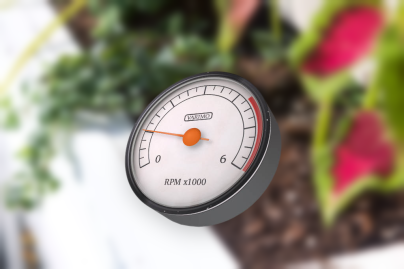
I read 1000 (rpm)
